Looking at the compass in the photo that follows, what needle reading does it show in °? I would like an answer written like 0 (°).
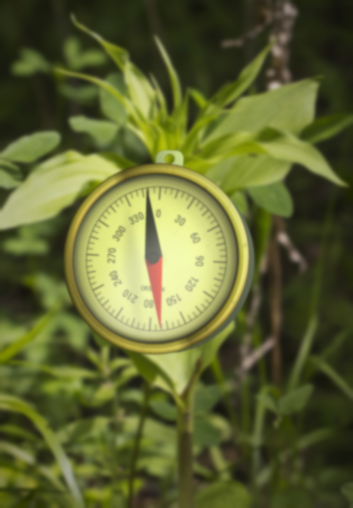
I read 170 (°)
